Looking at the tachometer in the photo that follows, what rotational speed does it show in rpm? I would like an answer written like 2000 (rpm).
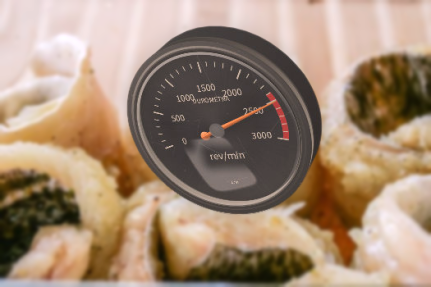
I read 2500 (rpm)
